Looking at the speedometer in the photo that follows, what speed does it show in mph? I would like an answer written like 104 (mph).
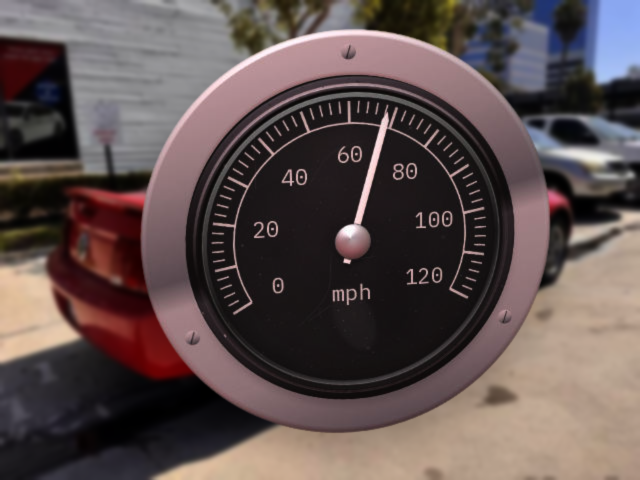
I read 68 (mph)
